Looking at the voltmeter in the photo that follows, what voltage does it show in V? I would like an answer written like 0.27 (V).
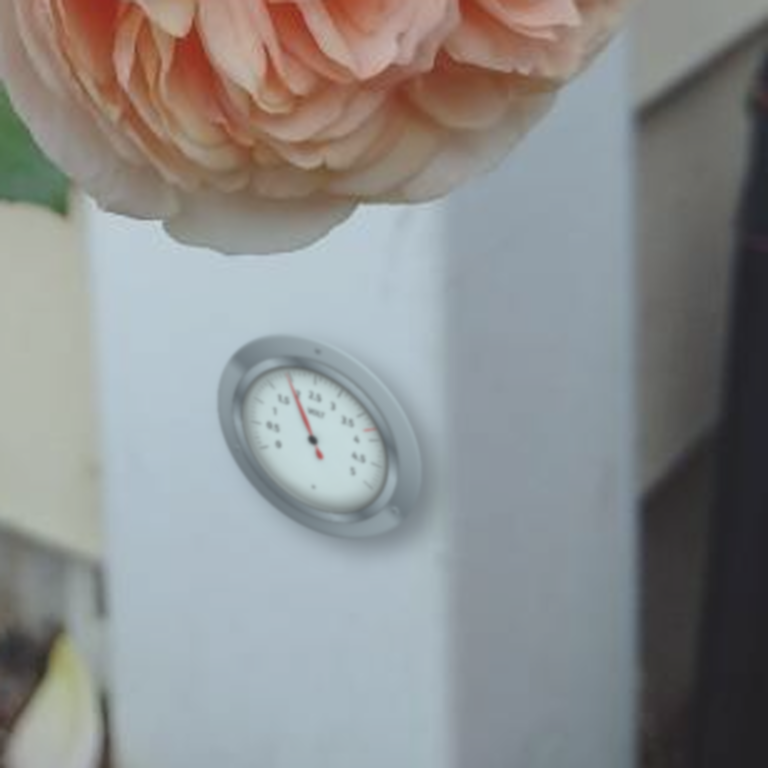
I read 2 (V)
